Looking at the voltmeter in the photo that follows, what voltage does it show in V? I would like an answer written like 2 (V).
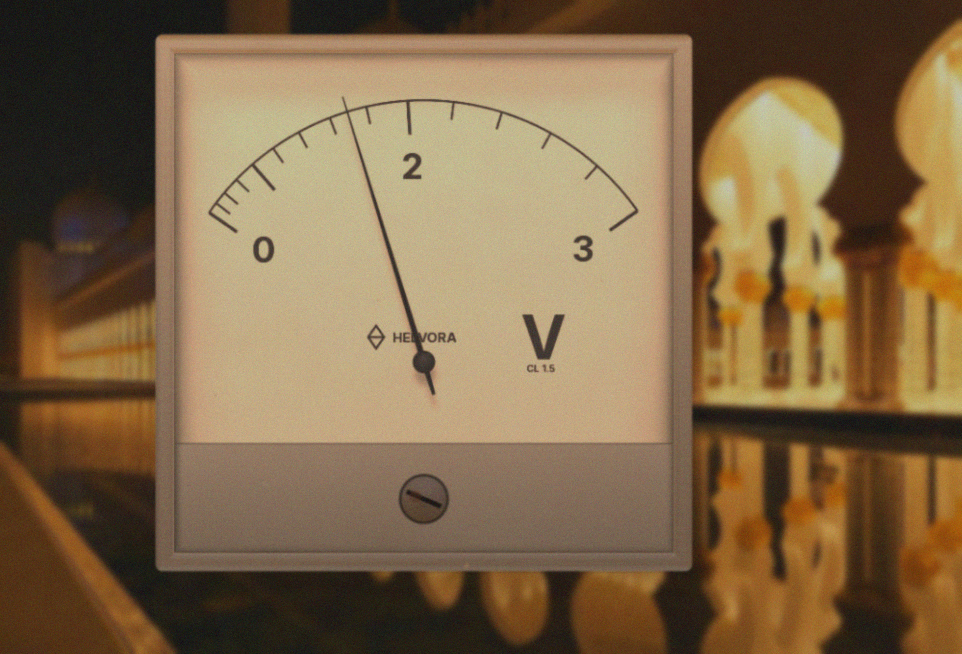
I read 1.7 (V)
